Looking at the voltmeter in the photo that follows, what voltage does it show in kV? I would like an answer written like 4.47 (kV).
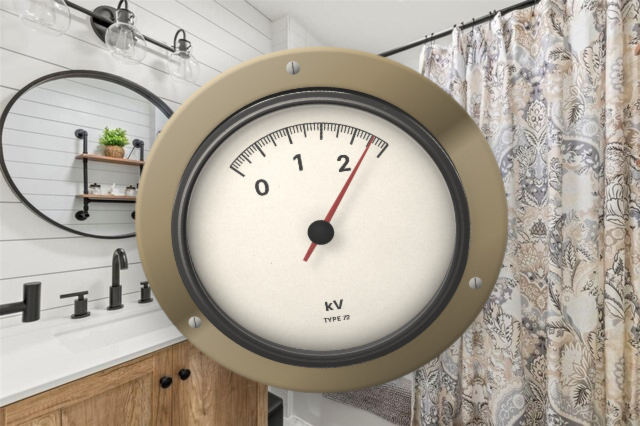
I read 2.25 (kV)
